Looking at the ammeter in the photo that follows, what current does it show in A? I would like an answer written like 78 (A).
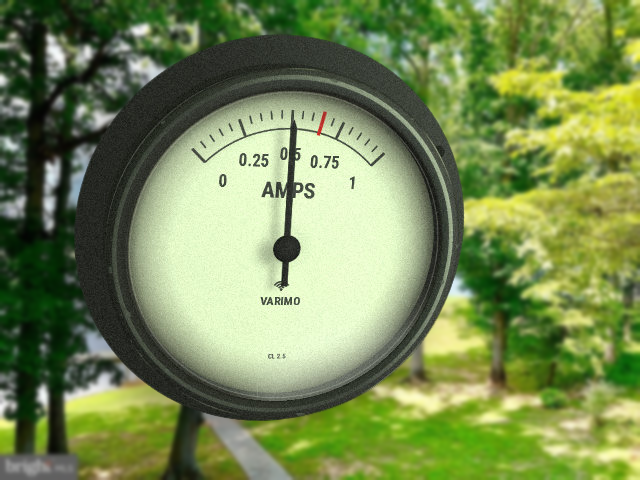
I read 0.5 (A)
